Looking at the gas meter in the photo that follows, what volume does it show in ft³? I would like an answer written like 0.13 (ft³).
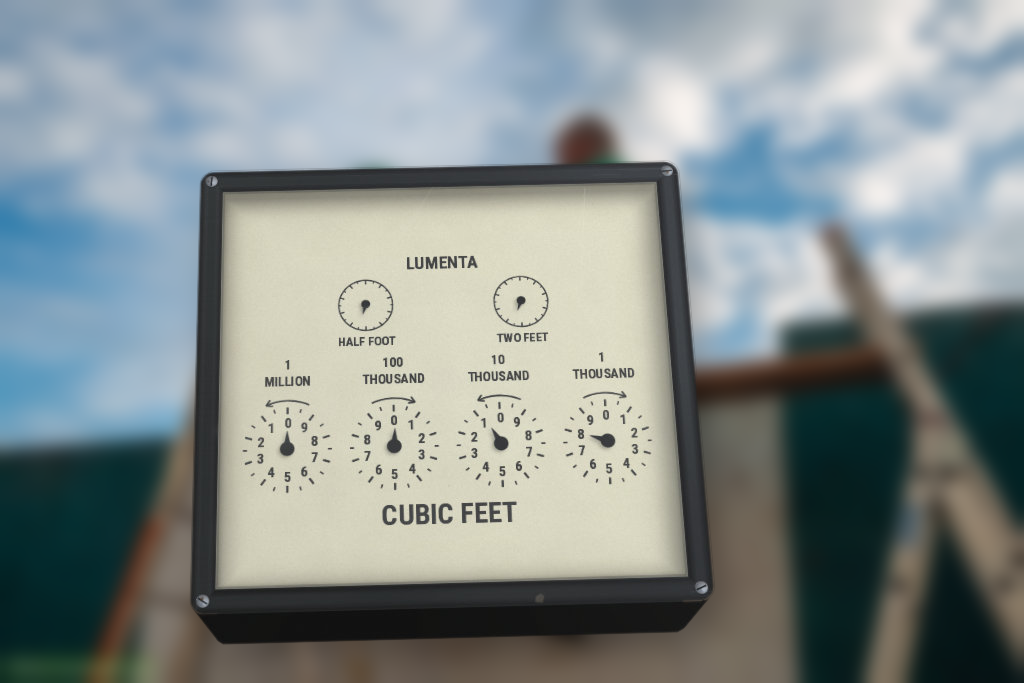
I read 800 (ft³)
